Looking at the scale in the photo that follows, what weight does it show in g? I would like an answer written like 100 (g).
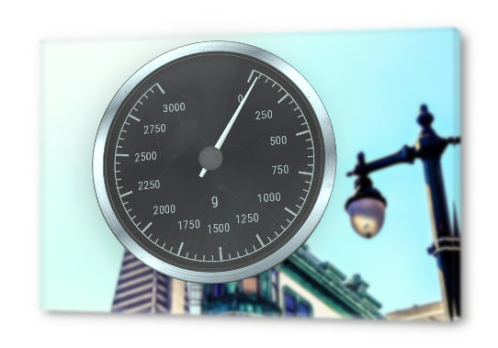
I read 50 (g)
